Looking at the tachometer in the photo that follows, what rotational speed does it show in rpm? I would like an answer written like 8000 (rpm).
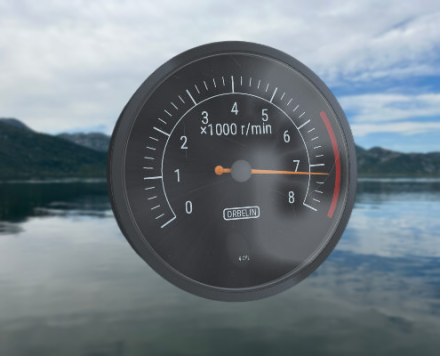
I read 7200 (rpm)
